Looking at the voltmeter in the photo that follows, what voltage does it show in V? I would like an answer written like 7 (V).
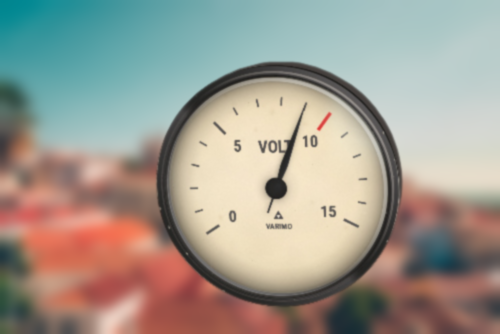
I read 9 (V)
